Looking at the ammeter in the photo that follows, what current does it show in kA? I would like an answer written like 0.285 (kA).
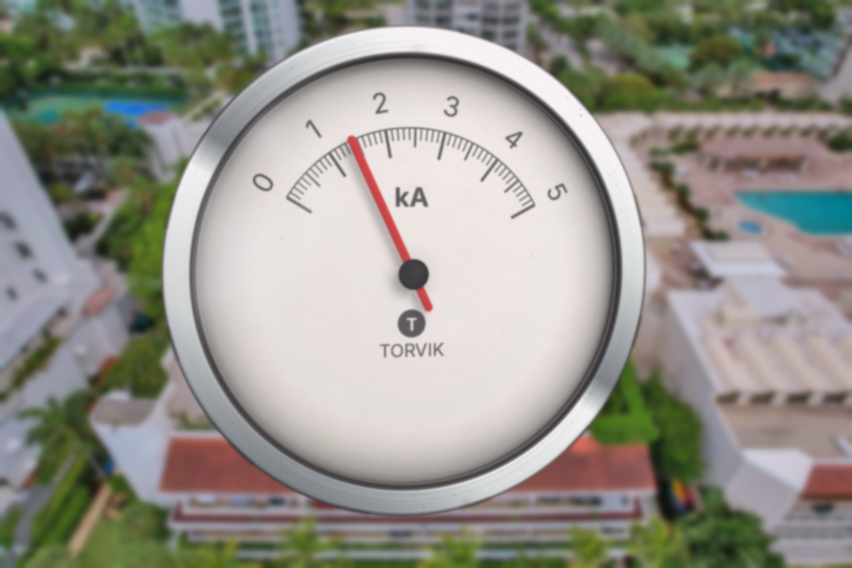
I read 1.4 (kA)
